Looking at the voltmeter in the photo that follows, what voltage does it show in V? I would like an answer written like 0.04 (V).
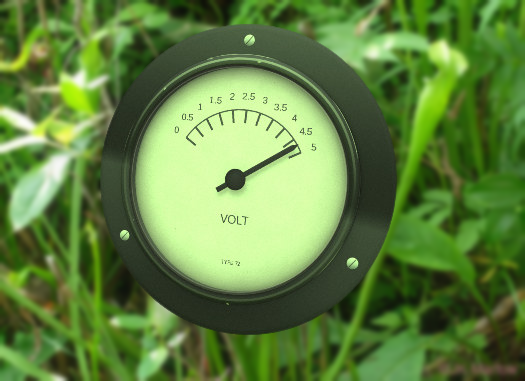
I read 4.75 (V)
